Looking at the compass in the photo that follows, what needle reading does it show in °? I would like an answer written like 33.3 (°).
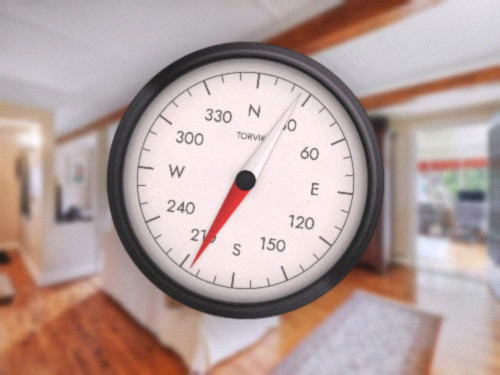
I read 205 (°)
